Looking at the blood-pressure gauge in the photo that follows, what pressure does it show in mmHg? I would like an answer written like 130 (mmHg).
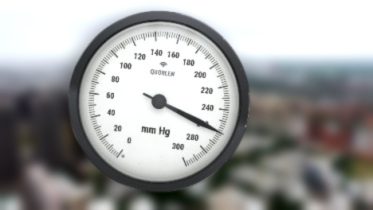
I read 260 (mmHg)
